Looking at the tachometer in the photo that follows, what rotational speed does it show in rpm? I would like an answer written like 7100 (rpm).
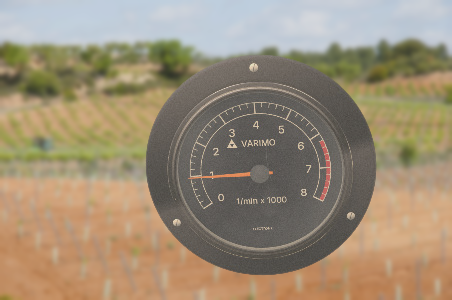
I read 1000 (rpm)
